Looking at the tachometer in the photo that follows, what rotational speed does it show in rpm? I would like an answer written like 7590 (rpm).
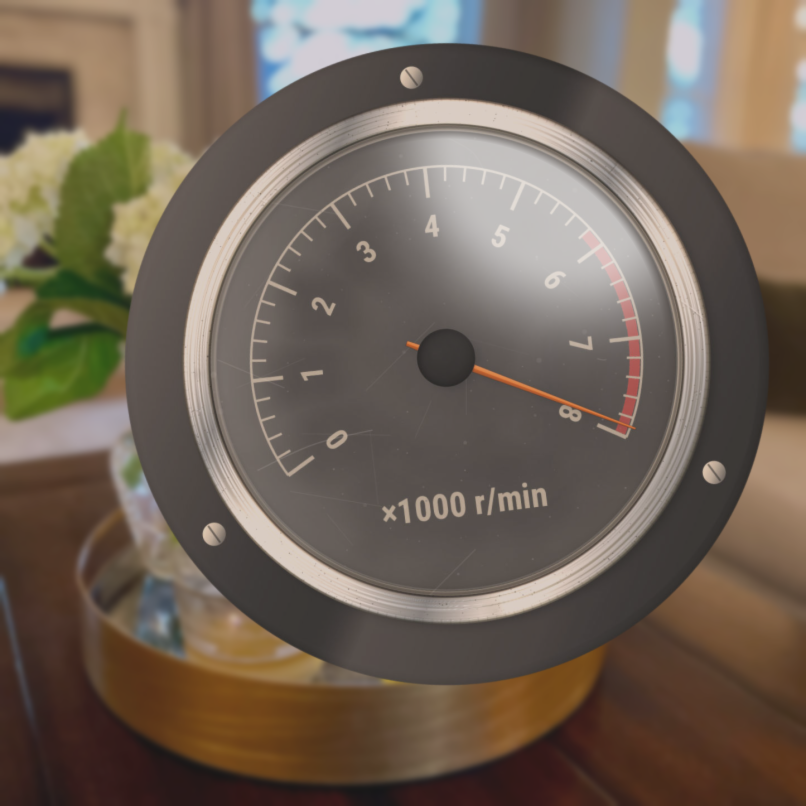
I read 7900 (rpm)
